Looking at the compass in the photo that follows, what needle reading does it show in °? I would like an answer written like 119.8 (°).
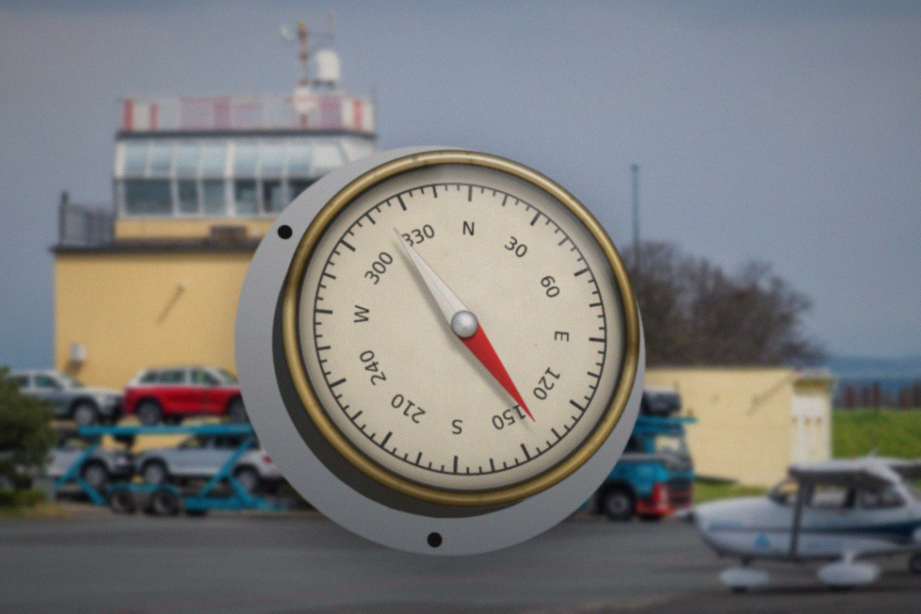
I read 140 (°)
